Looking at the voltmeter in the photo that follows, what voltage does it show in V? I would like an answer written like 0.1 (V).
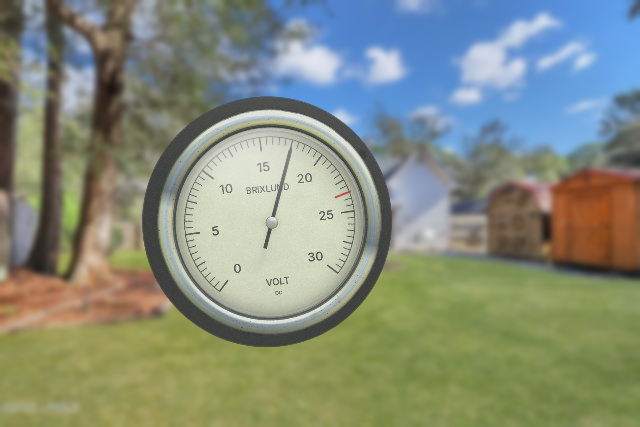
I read 17.5 (V)
